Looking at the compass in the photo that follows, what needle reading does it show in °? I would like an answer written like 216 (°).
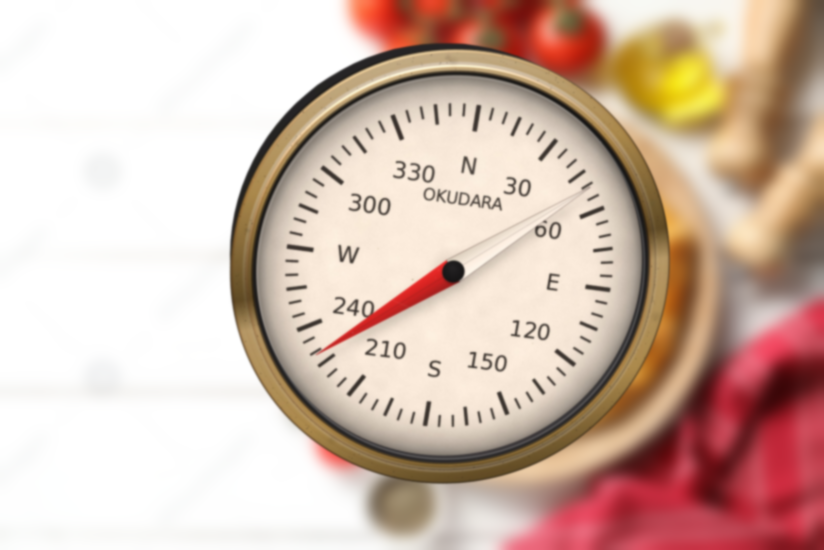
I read 230 (°)
